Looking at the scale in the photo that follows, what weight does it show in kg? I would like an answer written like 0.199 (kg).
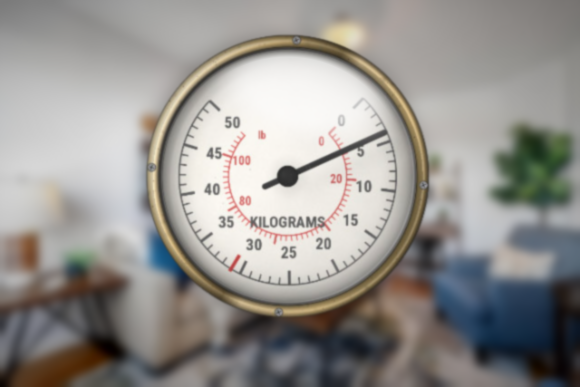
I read 4 (kg)
